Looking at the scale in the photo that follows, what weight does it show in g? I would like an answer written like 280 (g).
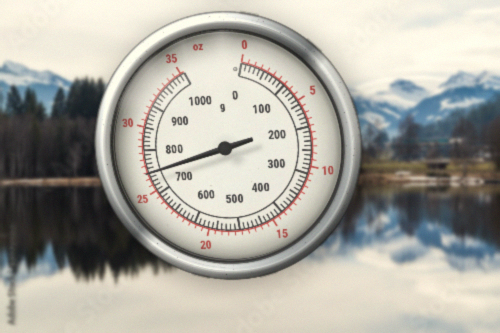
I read 750 (g)
